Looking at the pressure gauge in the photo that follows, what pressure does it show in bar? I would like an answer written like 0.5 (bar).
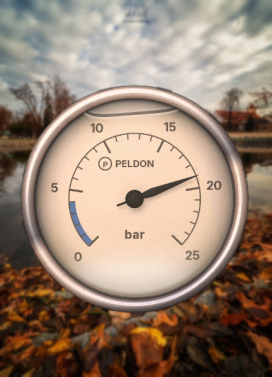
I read 19 (bar)
